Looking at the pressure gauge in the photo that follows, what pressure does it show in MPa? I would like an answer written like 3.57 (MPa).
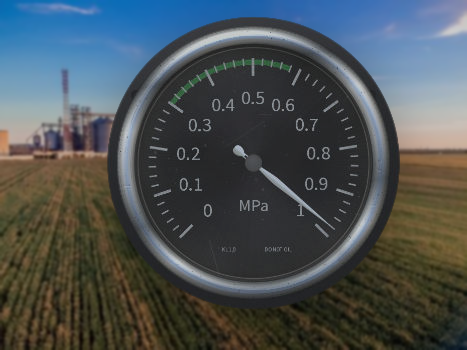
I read 0.98 (MPa)
